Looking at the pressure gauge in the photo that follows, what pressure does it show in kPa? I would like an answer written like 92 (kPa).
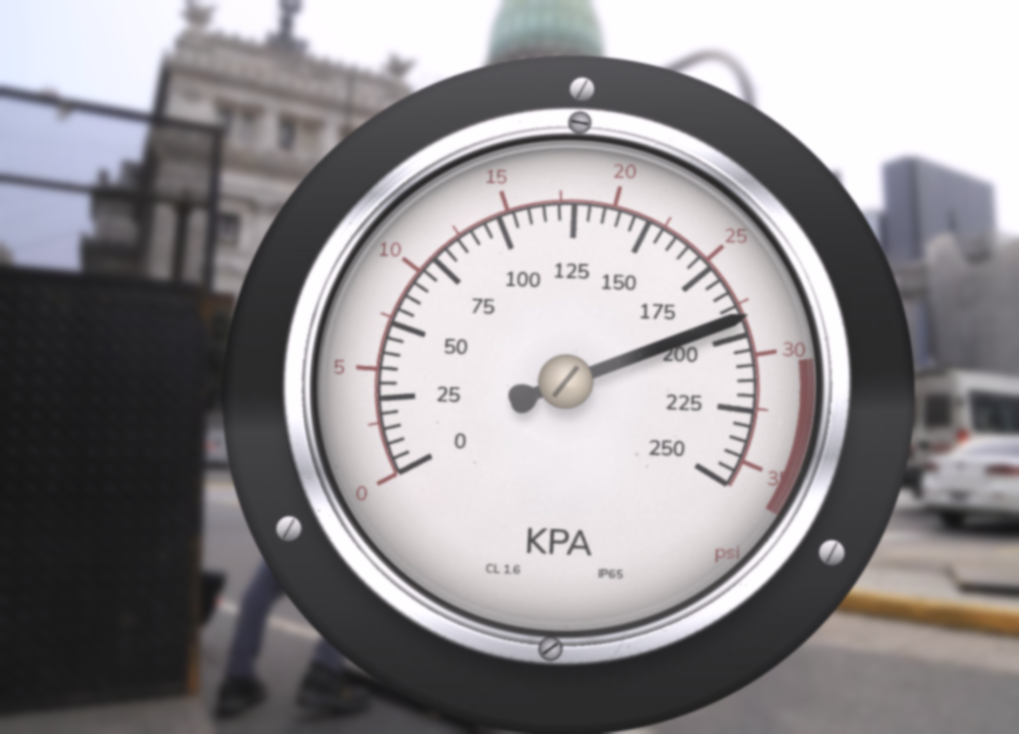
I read 195 (kPa)
